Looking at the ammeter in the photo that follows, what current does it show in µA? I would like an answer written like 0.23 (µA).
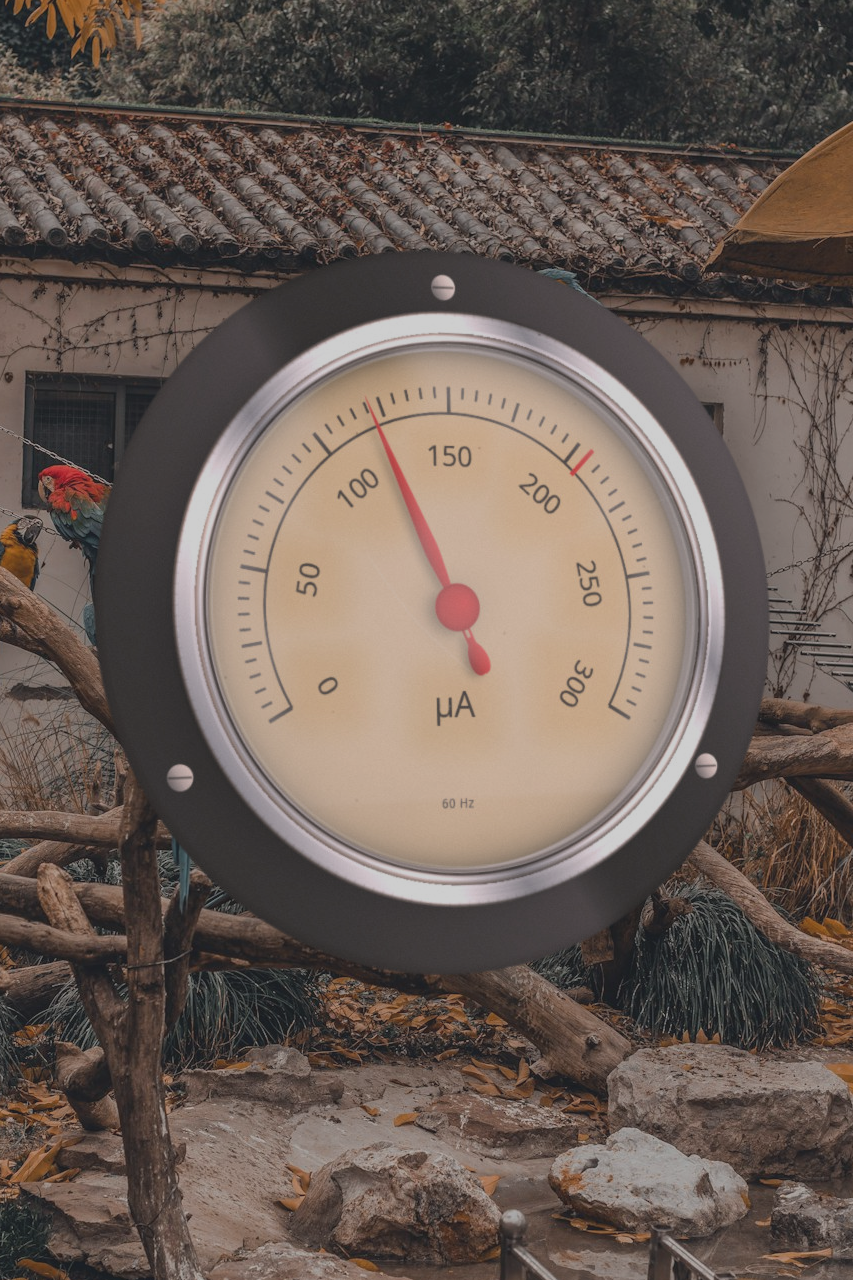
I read 120 (µA)
